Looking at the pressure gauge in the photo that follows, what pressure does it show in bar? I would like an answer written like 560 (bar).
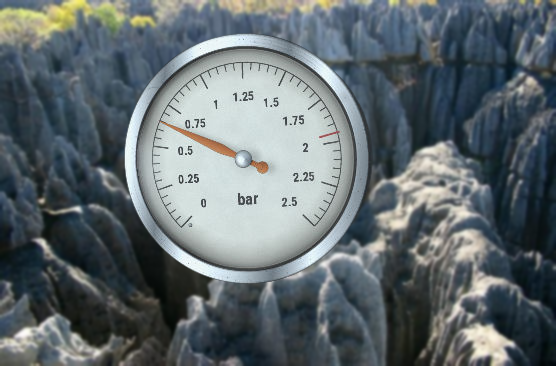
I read 0.65 (bar)
